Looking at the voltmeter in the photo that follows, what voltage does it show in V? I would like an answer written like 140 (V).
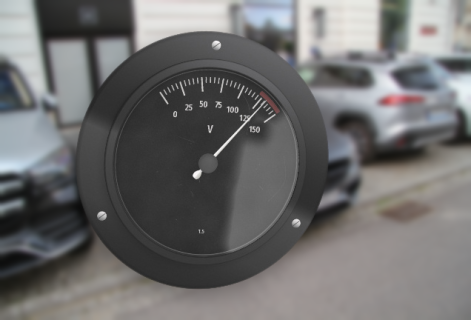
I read 130 (V)
